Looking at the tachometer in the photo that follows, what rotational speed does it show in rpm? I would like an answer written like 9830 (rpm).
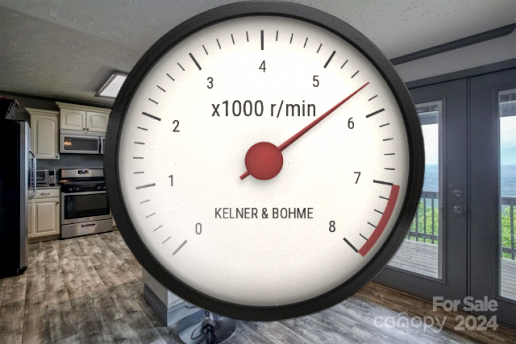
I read 5600 (rpm)
